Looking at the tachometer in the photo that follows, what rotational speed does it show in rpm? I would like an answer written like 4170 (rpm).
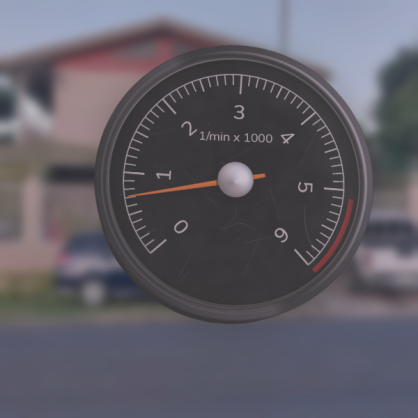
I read 700 (rpm)
